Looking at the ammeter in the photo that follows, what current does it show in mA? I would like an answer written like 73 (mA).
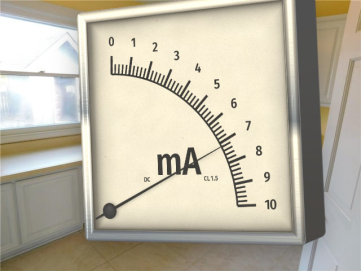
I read 7.2 (mA)
